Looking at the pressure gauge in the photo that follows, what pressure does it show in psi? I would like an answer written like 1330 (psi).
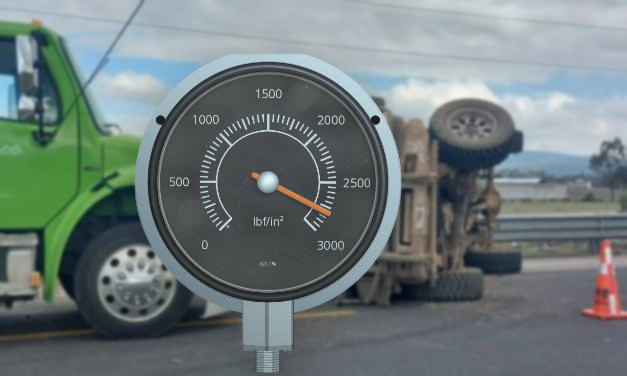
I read 2800 (psi)
